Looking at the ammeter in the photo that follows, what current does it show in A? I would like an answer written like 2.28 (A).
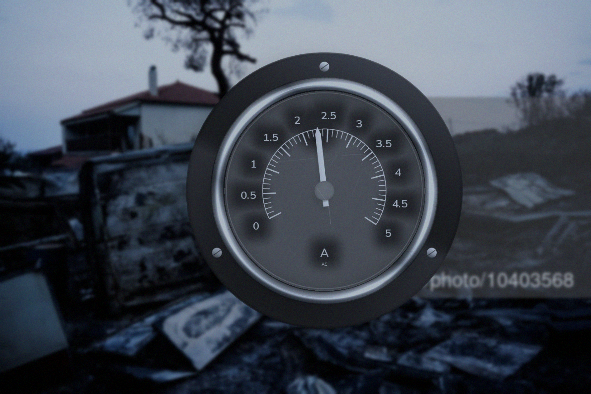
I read 2.3 (A)
